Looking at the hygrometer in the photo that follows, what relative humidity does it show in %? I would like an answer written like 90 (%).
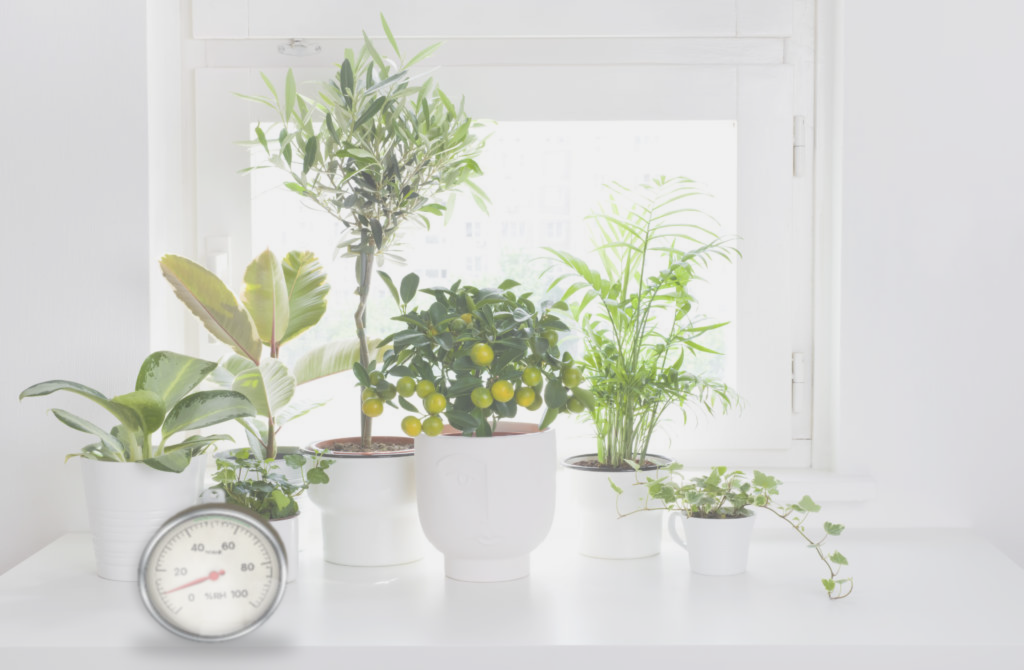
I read 10 (%)
